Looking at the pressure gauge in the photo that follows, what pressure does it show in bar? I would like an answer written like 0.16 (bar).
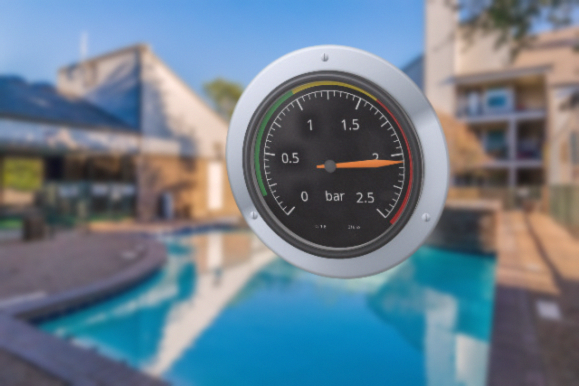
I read 2.05 (bar)
